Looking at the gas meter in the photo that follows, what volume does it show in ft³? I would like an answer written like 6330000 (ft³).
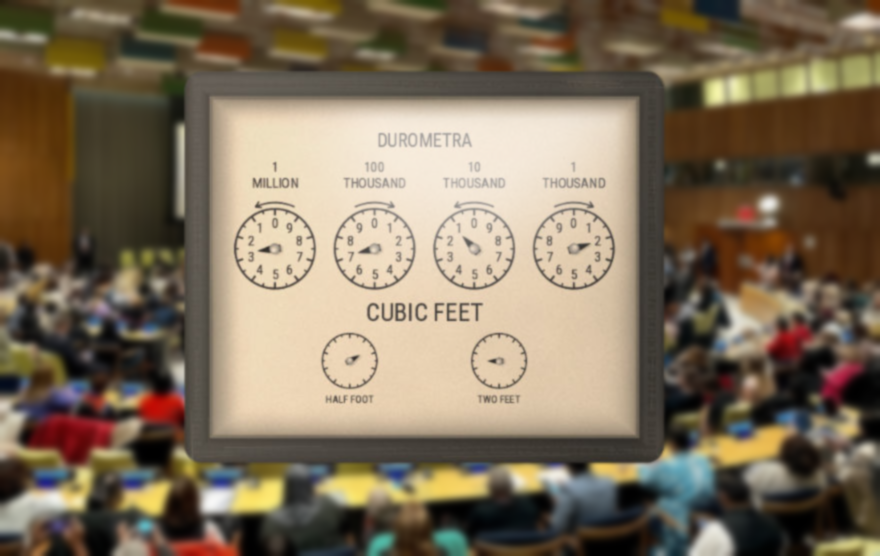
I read 271200 (ft³)
